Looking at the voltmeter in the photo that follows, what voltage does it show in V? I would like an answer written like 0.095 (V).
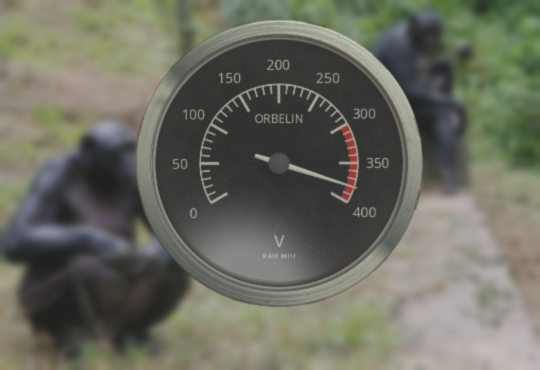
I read 380 (V)
